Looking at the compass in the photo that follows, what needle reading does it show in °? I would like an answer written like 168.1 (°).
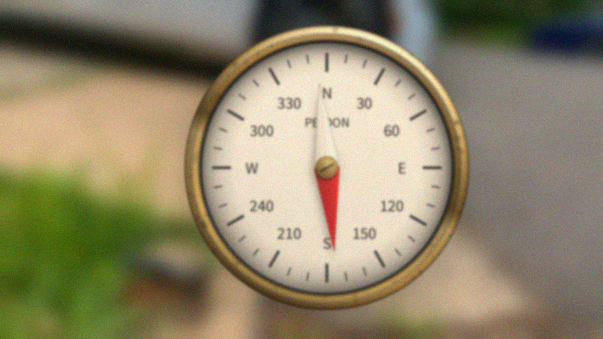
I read 175 (°)
